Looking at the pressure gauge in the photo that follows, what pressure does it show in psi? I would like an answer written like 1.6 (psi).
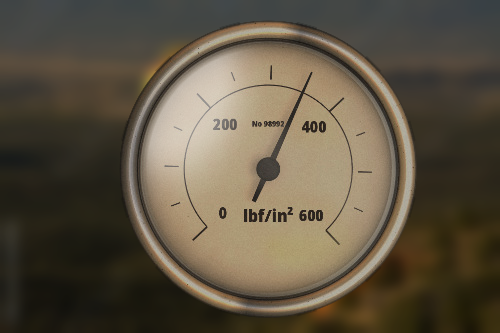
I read 350 (psi)
